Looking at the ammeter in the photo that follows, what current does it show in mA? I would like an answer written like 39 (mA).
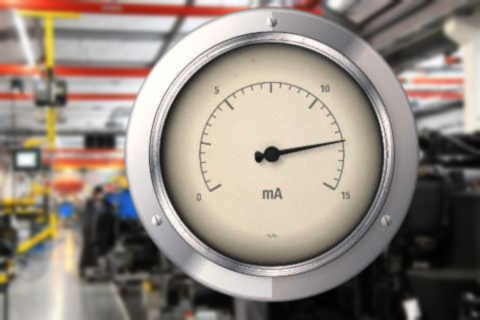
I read 12.5 (mA)
